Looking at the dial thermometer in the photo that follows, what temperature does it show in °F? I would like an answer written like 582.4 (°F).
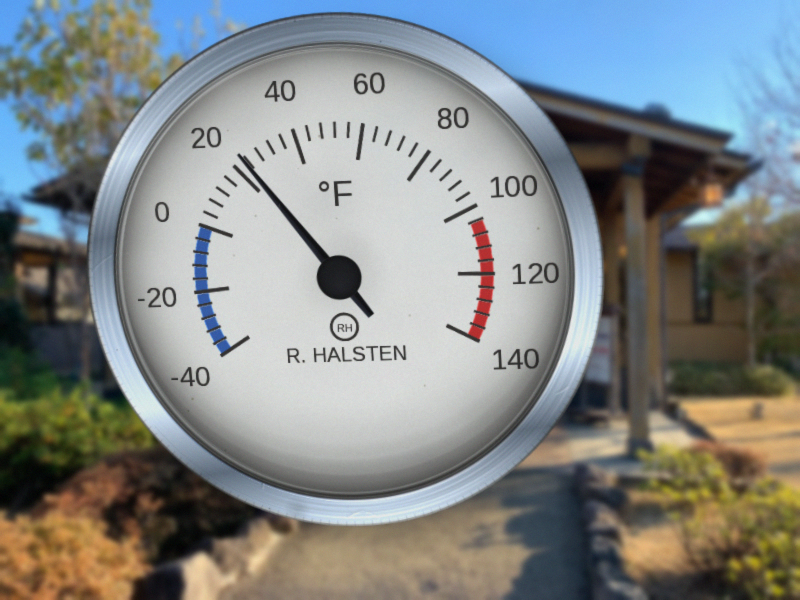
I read 24 (°F)
